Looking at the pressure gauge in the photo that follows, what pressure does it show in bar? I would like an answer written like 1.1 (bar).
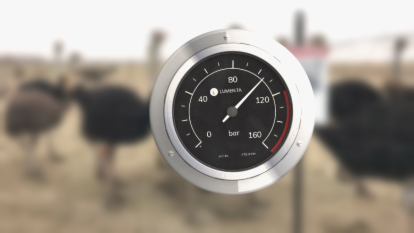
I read 105 (bar)
